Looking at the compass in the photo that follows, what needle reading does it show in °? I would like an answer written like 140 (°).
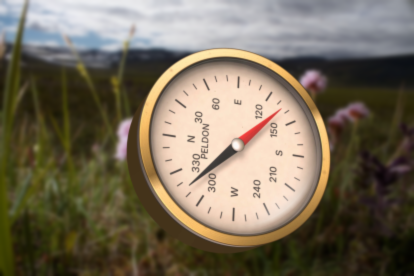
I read 135 (°)
